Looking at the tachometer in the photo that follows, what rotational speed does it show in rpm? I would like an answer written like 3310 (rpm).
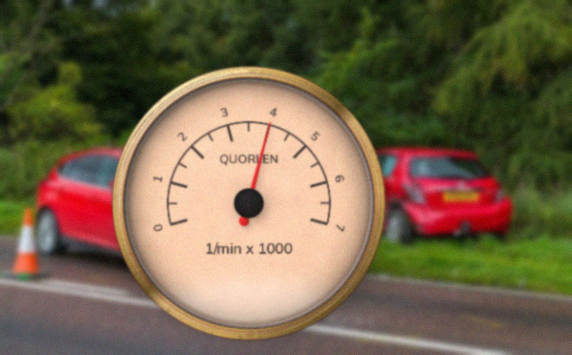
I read 4000 (rpm)
